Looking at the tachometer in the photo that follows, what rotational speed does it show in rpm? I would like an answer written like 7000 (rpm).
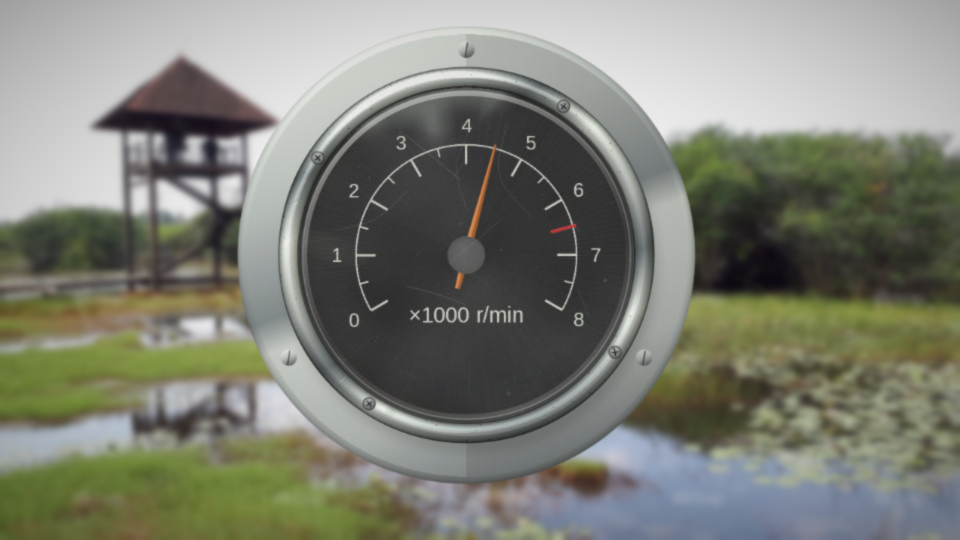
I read 4500 (rpm)
